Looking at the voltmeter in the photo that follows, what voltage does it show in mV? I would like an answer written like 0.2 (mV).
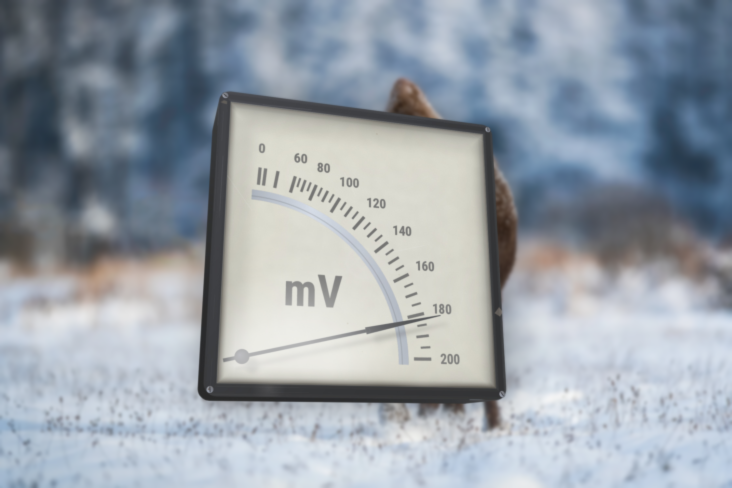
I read 182.5 (mV)
